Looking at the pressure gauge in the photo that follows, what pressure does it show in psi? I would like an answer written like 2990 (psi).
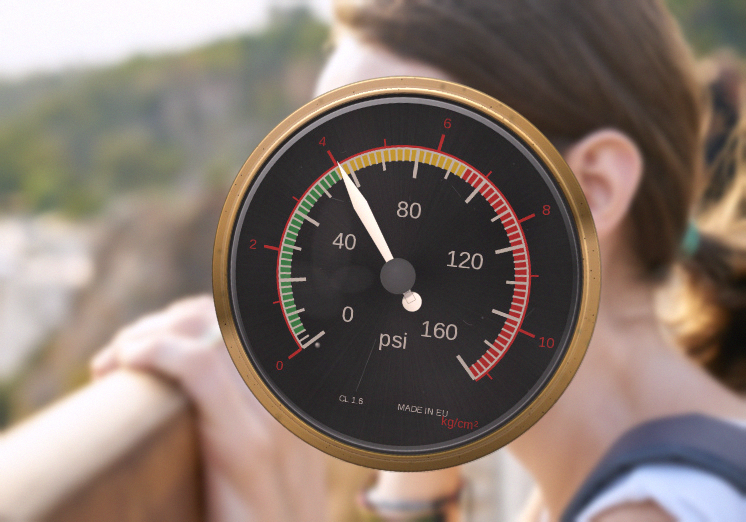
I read 58 (psi)
